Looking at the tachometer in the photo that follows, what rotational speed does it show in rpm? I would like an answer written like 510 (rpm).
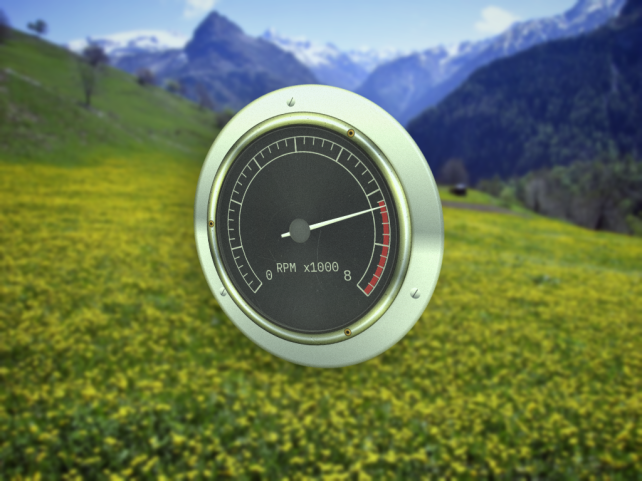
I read 6300 (rpm)
